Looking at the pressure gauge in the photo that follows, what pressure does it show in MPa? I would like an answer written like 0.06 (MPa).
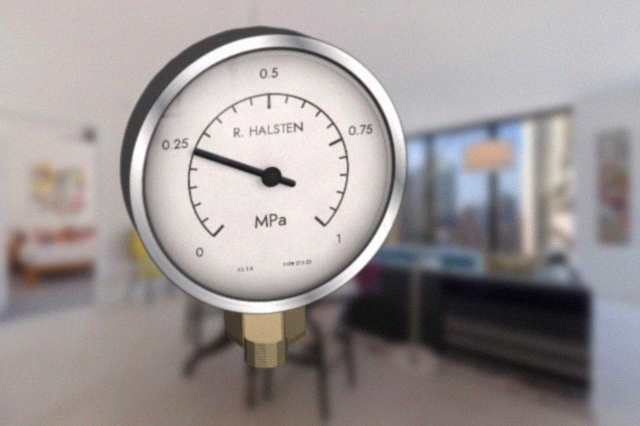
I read 0.25 (MPa)
